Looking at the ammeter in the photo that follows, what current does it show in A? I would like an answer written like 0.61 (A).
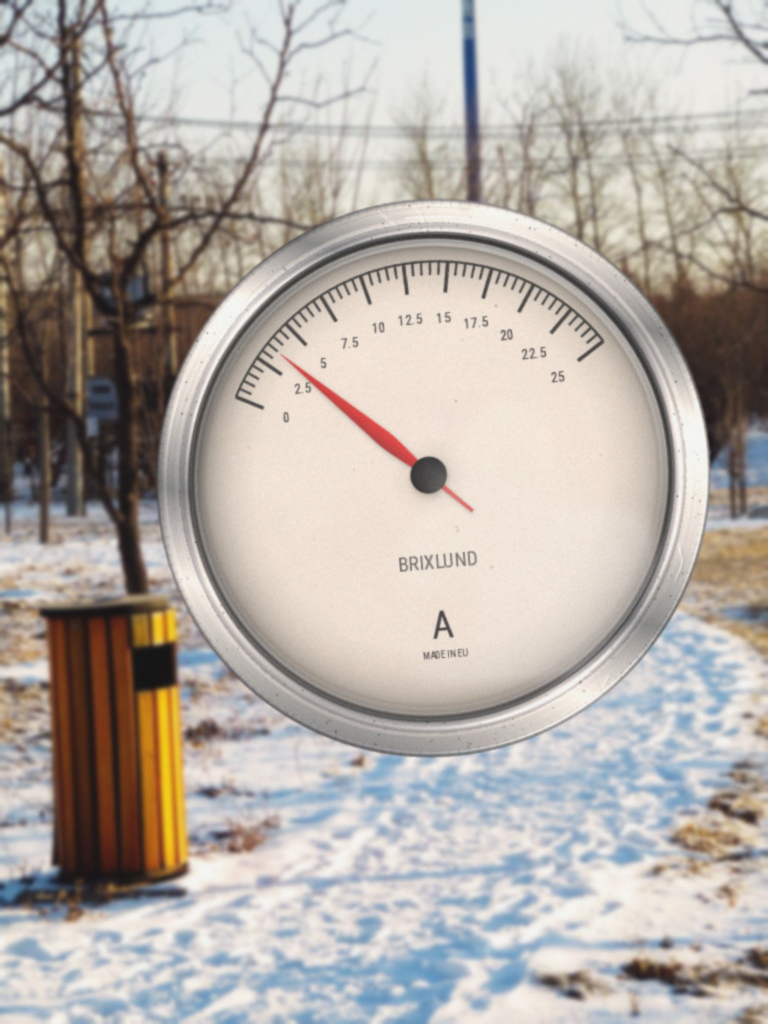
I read 3.5 (A)
